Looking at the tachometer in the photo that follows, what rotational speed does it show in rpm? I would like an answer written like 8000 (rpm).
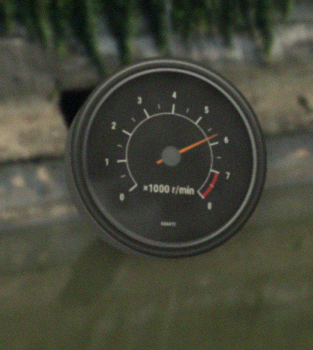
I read 5750 (rpm)
